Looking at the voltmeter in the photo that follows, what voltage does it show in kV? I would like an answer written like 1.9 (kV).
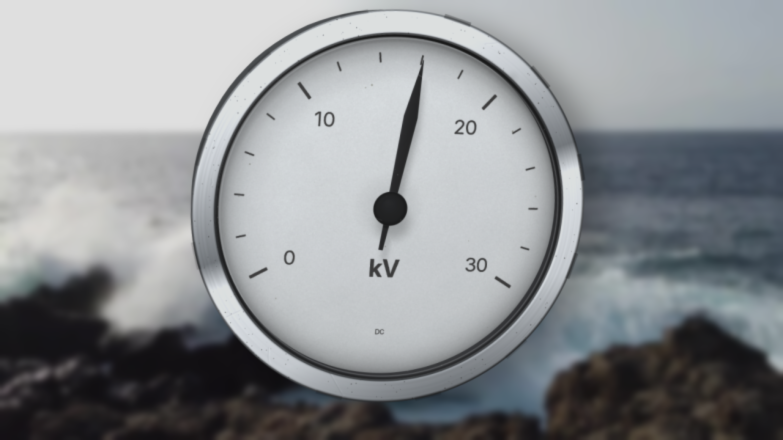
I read 16 (kV)
